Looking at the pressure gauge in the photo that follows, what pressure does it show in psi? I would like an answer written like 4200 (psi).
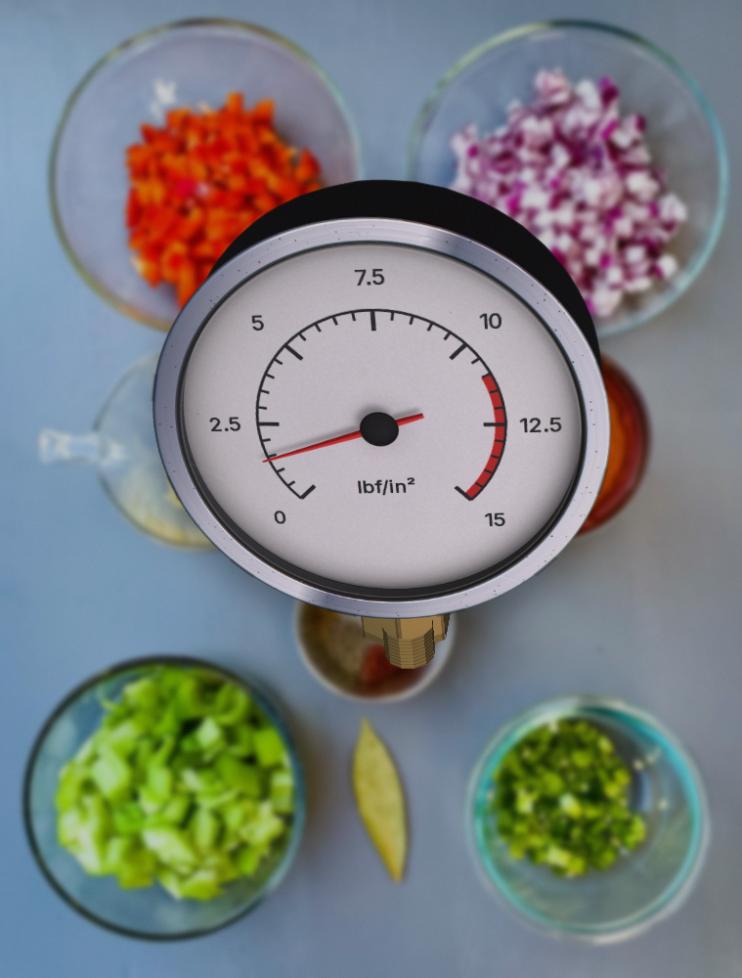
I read 1.5 (psi)
